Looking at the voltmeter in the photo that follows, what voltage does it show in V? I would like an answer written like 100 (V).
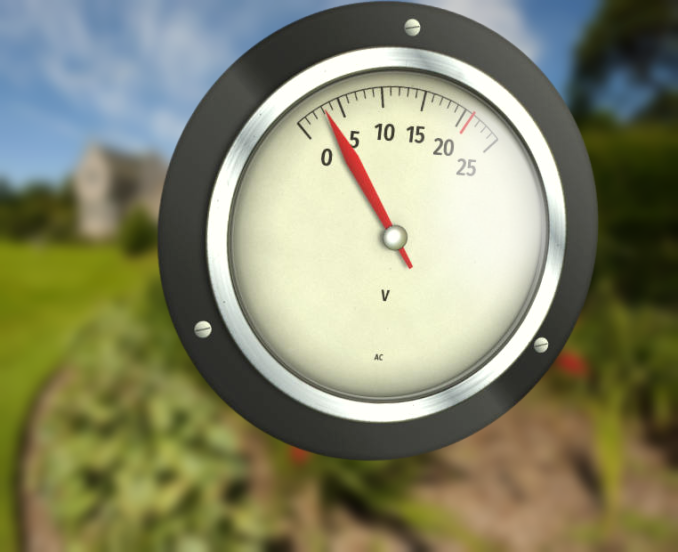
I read 3 (V)
